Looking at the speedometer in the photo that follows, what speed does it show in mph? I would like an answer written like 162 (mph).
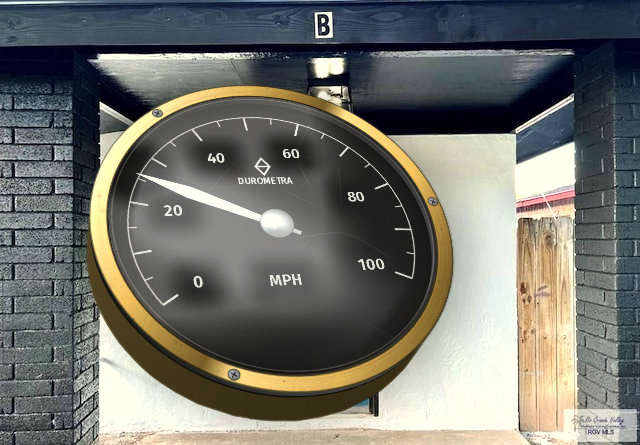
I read 25 (mph)
